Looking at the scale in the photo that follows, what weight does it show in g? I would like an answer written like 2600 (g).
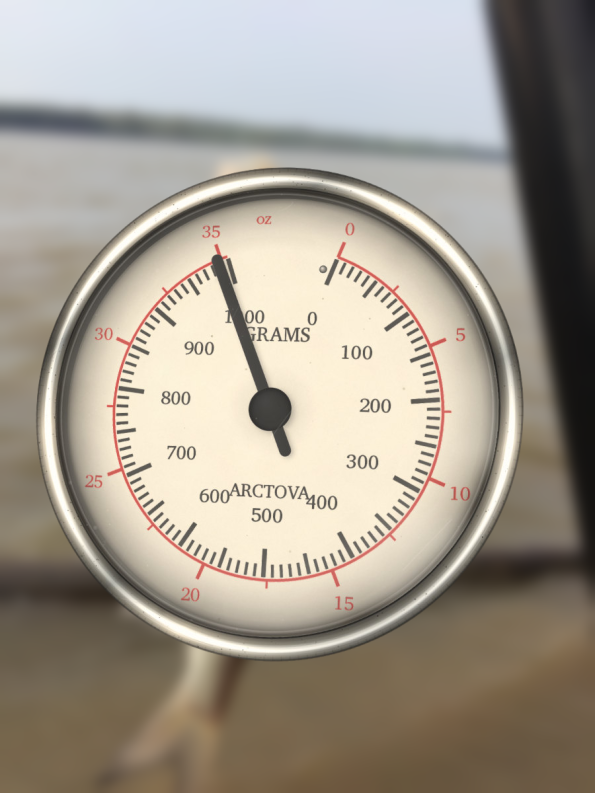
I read 990 (g)
